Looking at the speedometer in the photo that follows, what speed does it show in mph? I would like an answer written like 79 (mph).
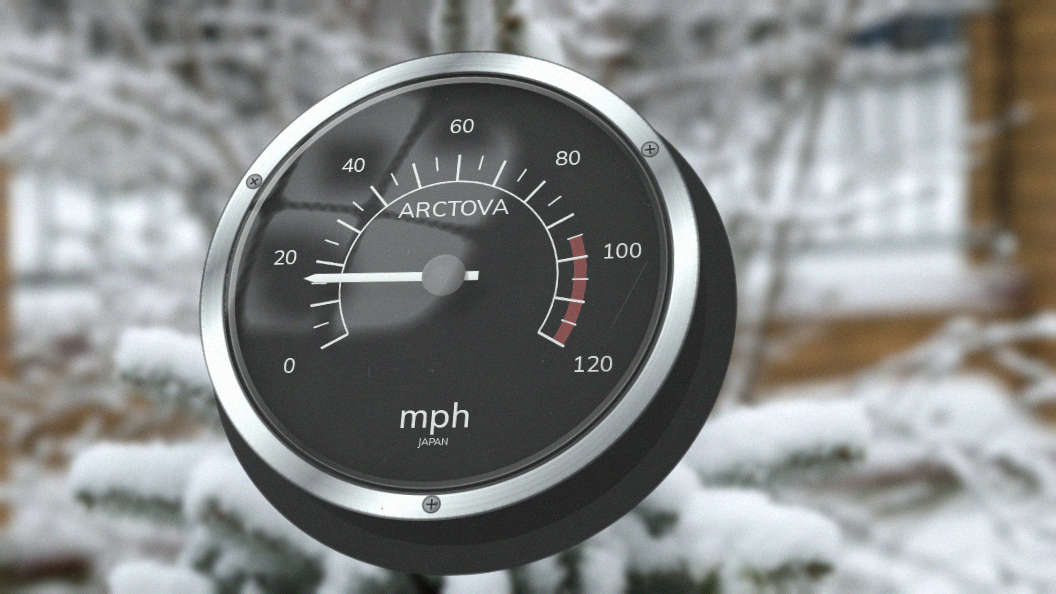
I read 15 (mph)
